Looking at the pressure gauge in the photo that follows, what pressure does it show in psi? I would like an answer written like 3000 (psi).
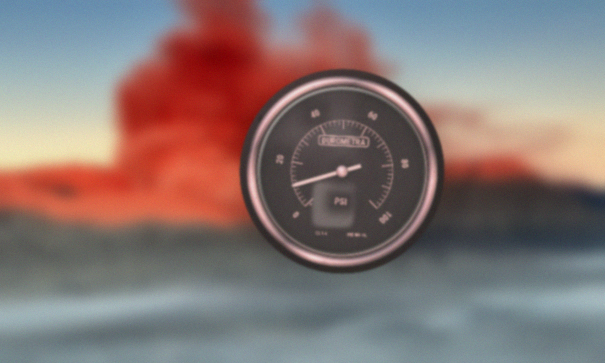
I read 10 (psi)
